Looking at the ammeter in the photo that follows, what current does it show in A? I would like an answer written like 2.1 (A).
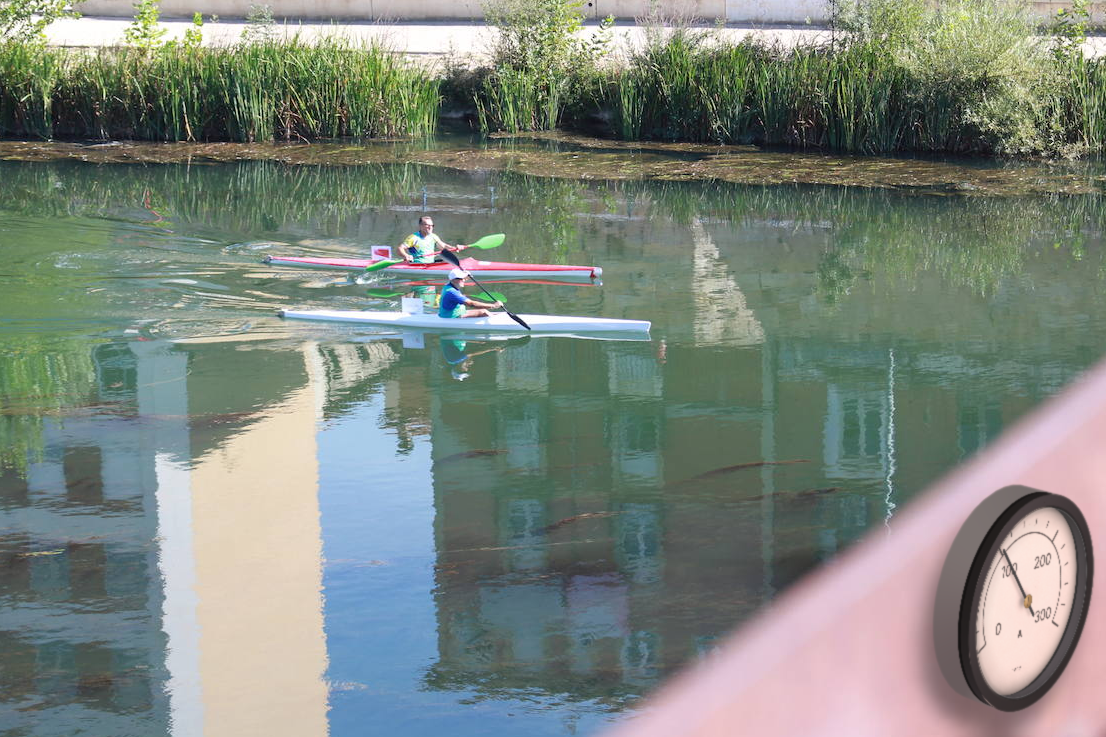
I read 100 (A)
